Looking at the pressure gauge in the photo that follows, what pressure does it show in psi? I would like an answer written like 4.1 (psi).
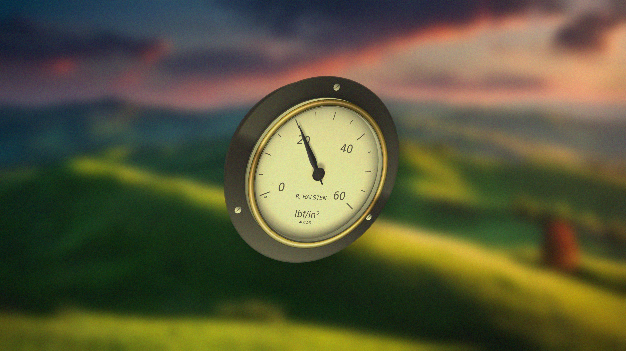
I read 20 (psi)
